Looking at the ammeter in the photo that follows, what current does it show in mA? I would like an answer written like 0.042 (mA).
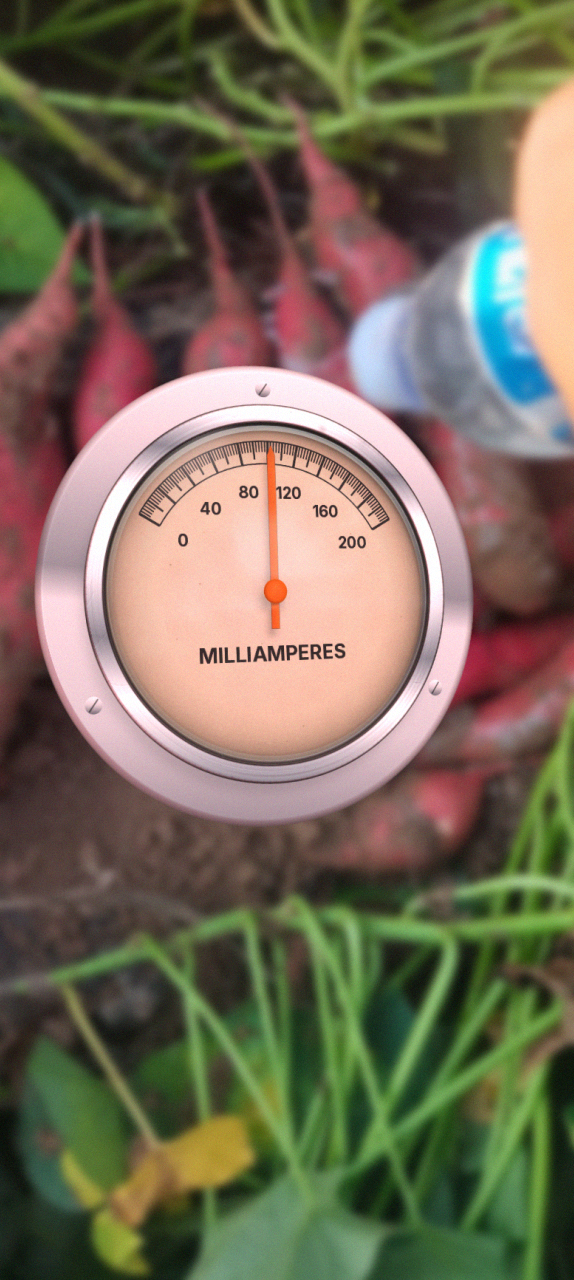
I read 100 (mA)
